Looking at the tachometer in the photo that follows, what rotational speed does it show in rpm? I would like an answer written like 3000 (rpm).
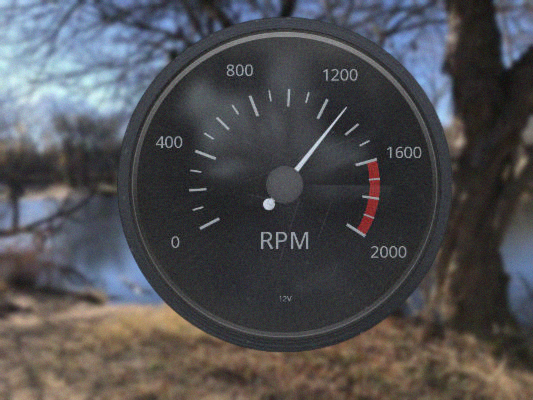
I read 1300 (rpm)
